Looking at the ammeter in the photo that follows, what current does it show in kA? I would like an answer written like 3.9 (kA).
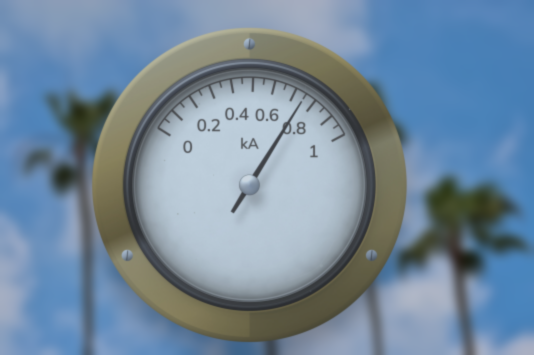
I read 0.75 (kA)
